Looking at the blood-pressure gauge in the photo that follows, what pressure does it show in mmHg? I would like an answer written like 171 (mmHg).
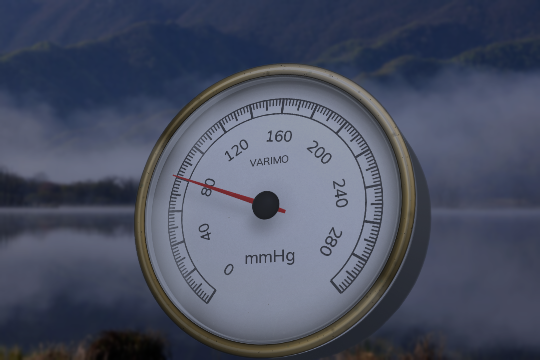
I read 80 (mmHg)
